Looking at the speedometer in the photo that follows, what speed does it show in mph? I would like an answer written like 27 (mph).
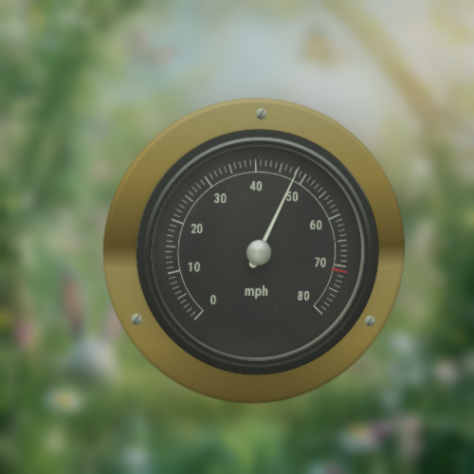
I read 48 (mph)
